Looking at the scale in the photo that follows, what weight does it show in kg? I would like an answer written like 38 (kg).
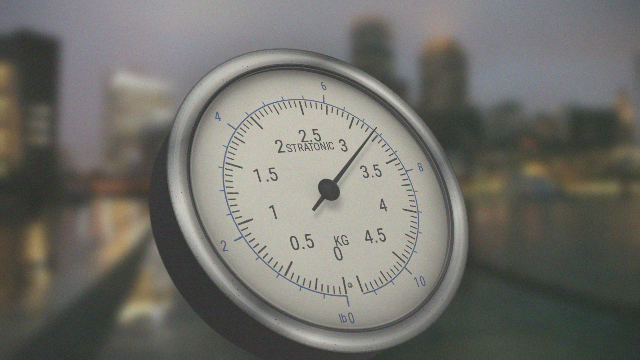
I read 3.2 (kg)
